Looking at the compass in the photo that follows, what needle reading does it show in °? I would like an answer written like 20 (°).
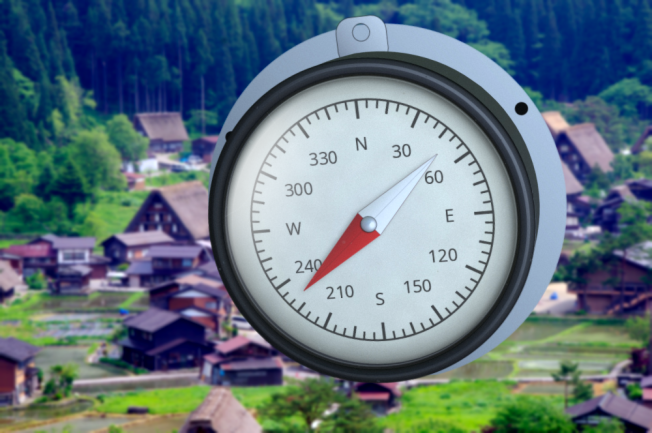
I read 230 (°)
